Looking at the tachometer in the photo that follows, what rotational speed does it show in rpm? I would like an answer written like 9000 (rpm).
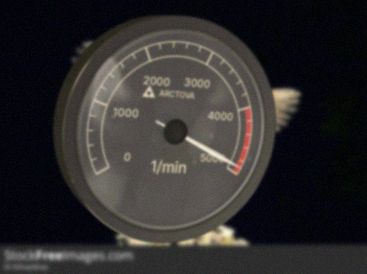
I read 4900 (rpm)
